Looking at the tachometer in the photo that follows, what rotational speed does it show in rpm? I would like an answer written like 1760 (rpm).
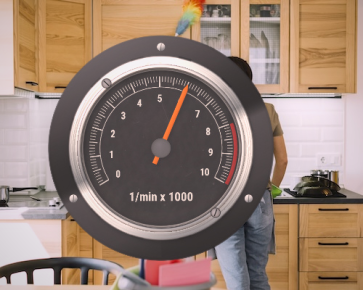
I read 6000 (rpm)
